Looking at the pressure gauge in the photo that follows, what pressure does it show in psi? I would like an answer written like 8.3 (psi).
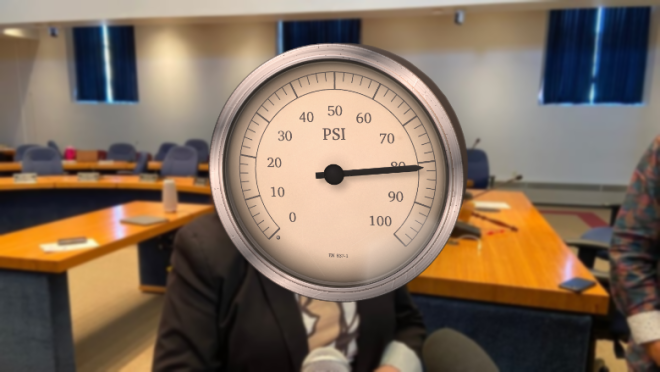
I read 81 (psi)
